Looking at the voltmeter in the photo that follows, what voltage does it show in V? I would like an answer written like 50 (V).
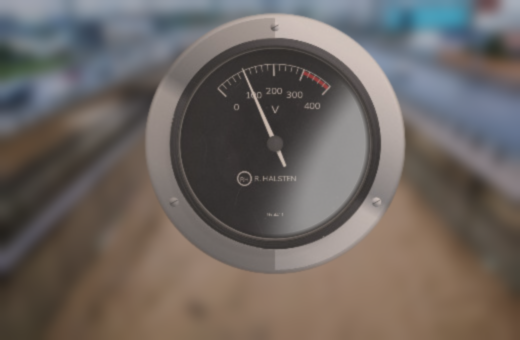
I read 100 (V)
